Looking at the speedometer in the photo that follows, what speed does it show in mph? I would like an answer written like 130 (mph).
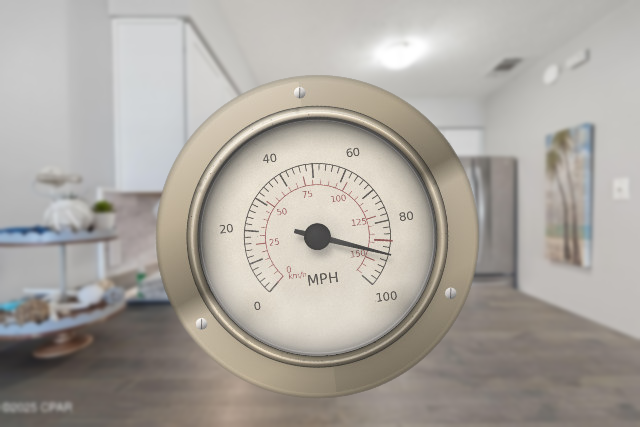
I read 90 (mph)
